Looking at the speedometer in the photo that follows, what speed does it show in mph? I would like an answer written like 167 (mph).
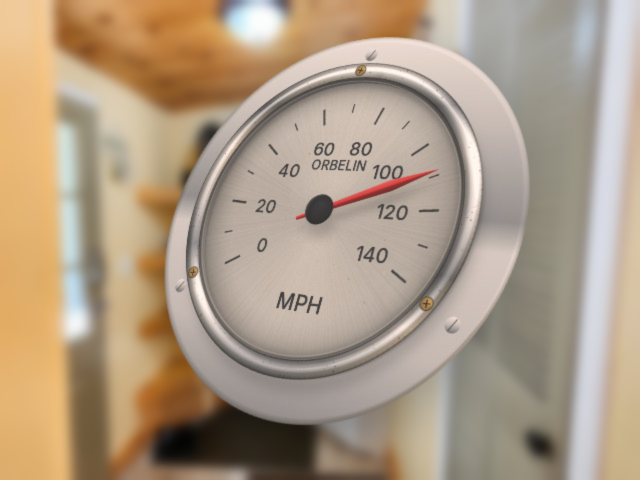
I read 110 (mph)
